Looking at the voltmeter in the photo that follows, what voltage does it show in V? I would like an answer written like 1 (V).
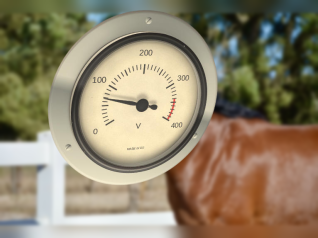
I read 70 (V)
